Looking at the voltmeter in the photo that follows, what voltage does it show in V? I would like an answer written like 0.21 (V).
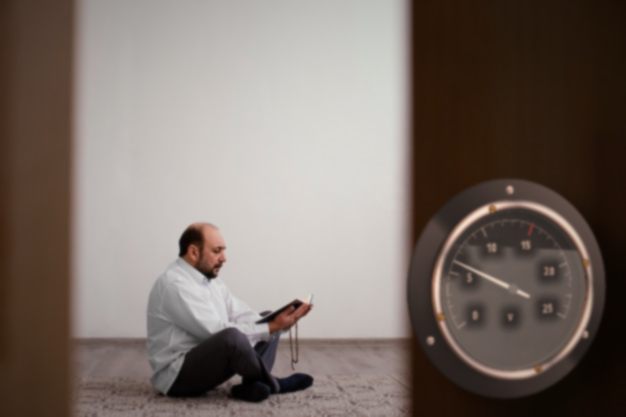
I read 6 (V)
